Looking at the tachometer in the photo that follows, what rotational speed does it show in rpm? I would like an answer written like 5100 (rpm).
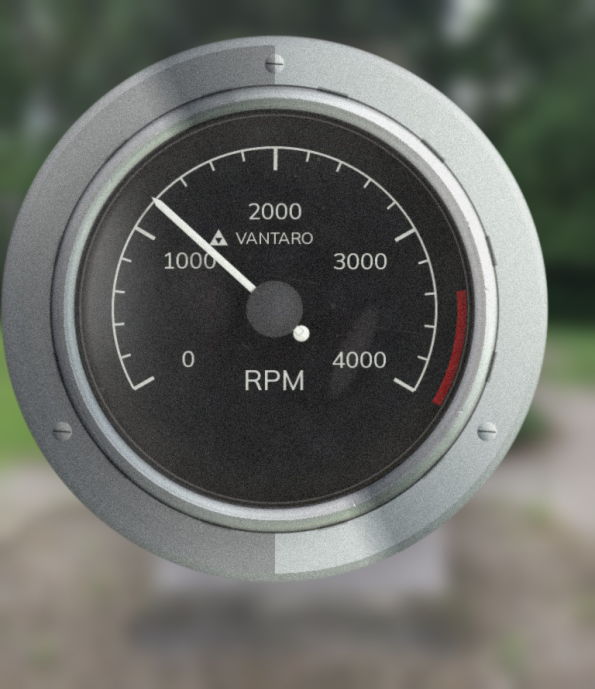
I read 1200 (rpm)
